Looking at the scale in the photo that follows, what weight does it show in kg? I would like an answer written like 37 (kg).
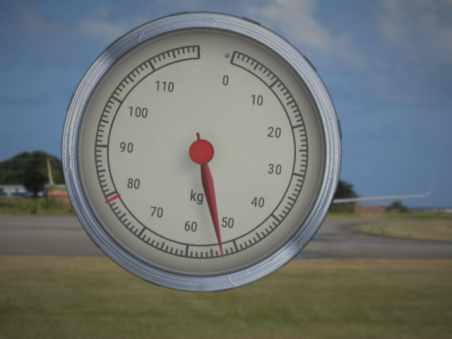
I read 53 (kg)
